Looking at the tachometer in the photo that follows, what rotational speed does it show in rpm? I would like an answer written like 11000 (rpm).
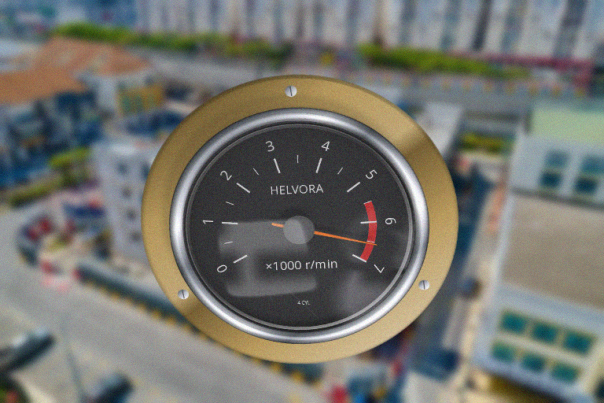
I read 6500 (rpm)
